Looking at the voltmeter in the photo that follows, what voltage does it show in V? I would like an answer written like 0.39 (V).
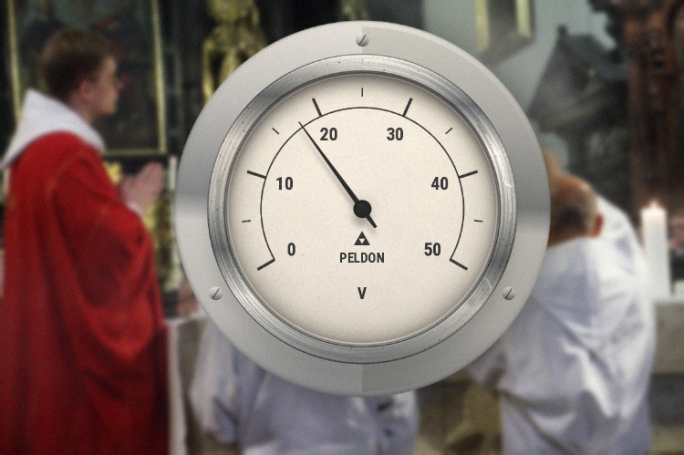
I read 17.5 (V)
